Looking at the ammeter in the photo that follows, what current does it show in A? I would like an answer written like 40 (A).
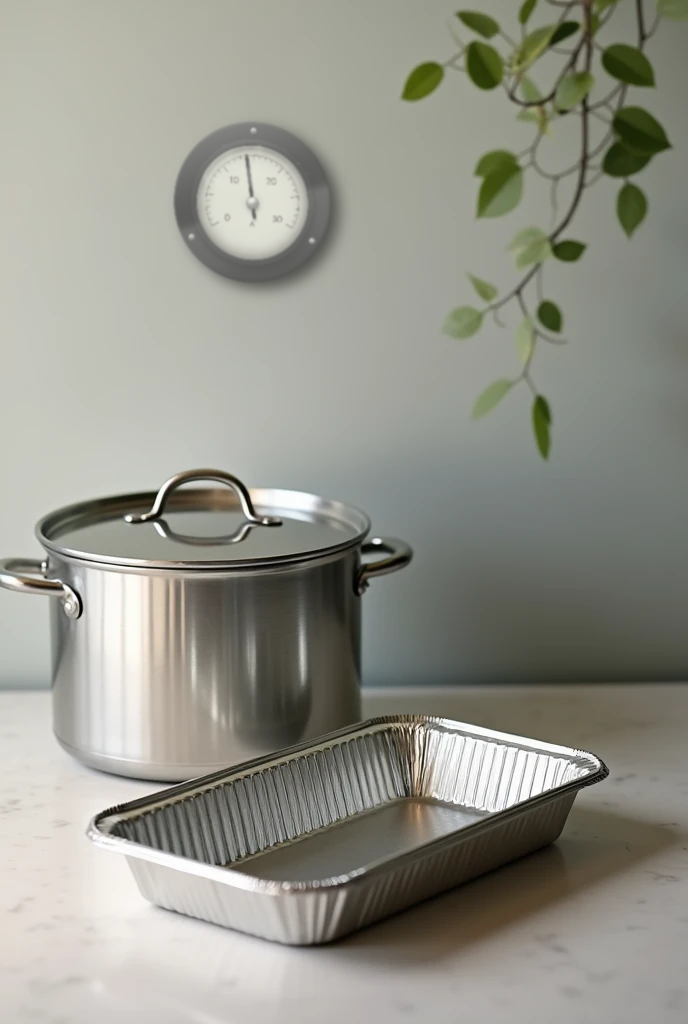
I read 14 (A)
